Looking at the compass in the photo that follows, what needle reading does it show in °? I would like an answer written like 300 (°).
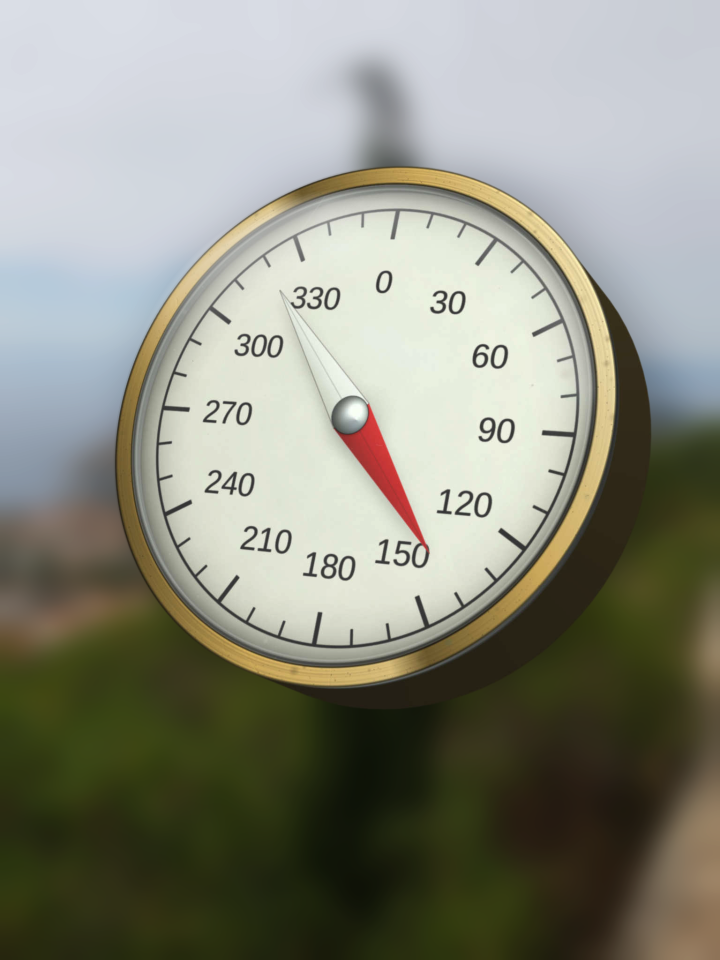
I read 140 (°)
